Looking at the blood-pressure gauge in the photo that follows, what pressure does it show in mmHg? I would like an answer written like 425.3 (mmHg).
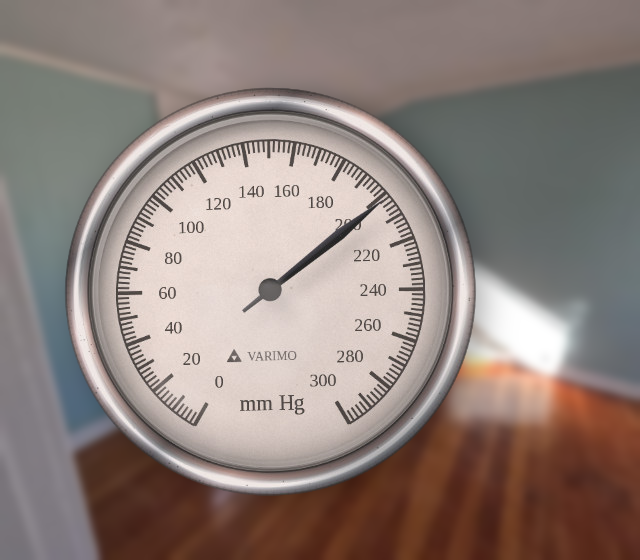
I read 202 (mmHg)
